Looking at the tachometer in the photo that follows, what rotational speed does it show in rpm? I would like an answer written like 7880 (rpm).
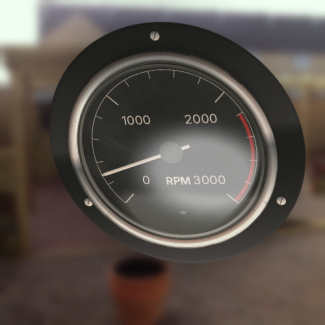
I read 300 (rpm)
